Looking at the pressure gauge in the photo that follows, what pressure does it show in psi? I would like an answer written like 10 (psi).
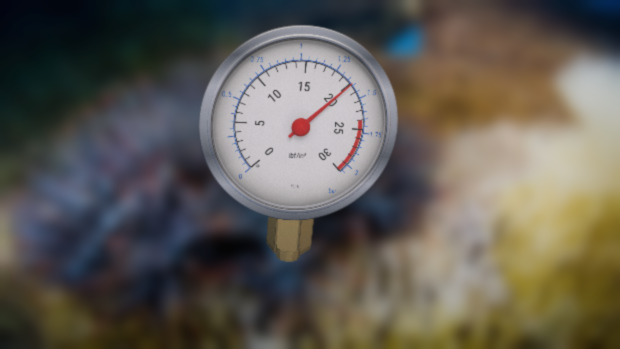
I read 20 (psi)
